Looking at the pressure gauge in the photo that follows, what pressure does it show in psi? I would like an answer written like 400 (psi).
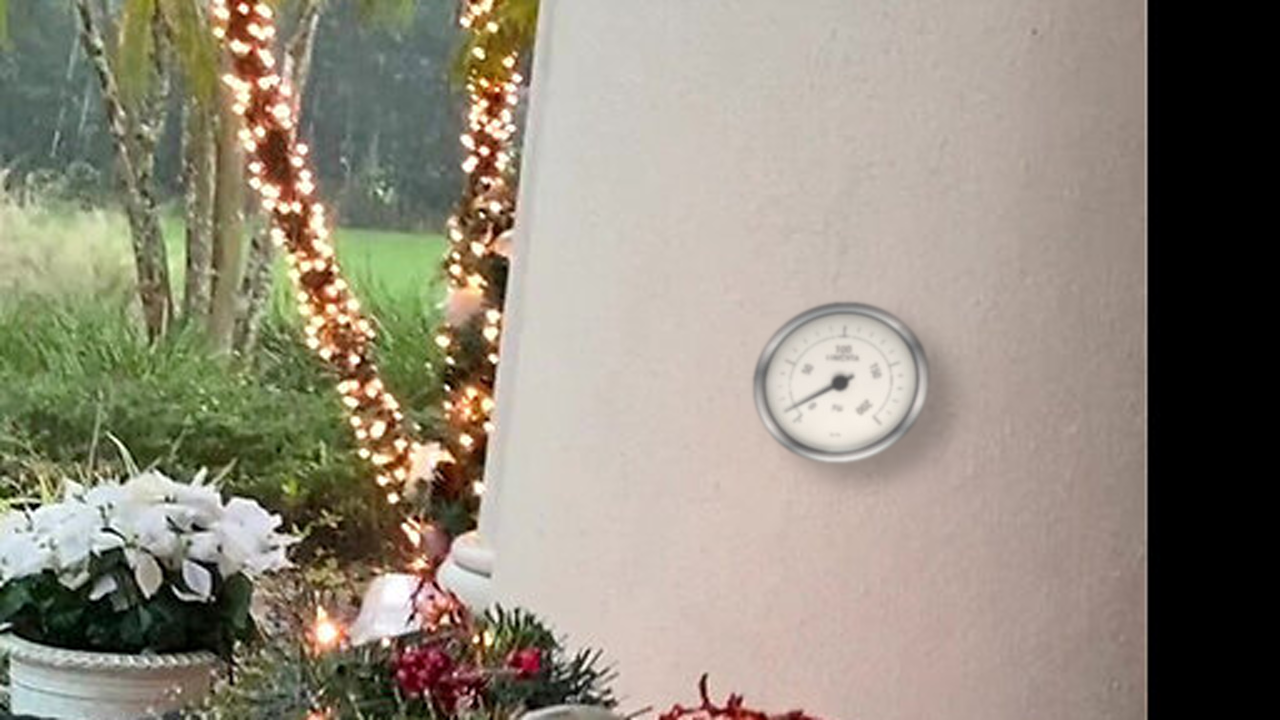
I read 10 (psi)
